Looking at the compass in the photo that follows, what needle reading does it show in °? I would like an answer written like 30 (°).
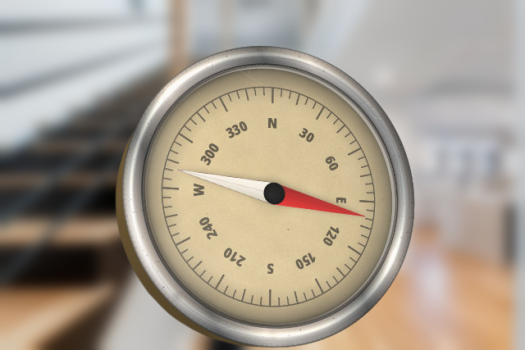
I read 100 (°)
